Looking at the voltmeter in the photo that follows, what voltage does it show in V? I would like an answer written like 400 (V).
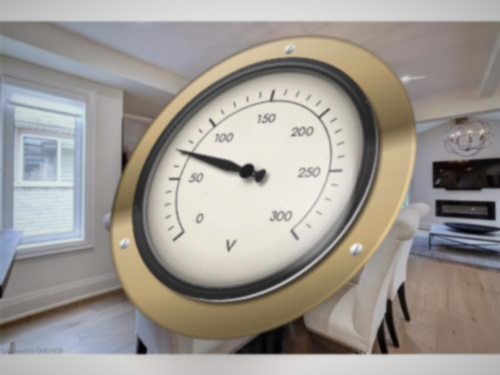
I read 70 (V)
